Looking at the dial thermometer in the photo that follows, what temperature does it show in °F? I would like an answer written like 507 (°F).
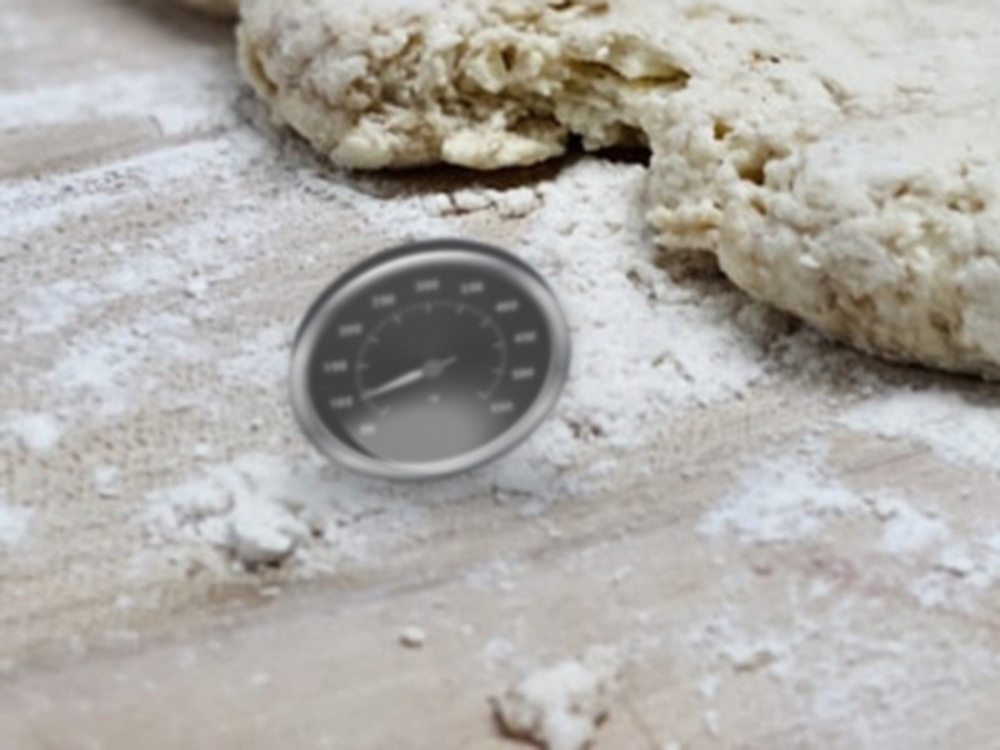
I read 100 (°F)
